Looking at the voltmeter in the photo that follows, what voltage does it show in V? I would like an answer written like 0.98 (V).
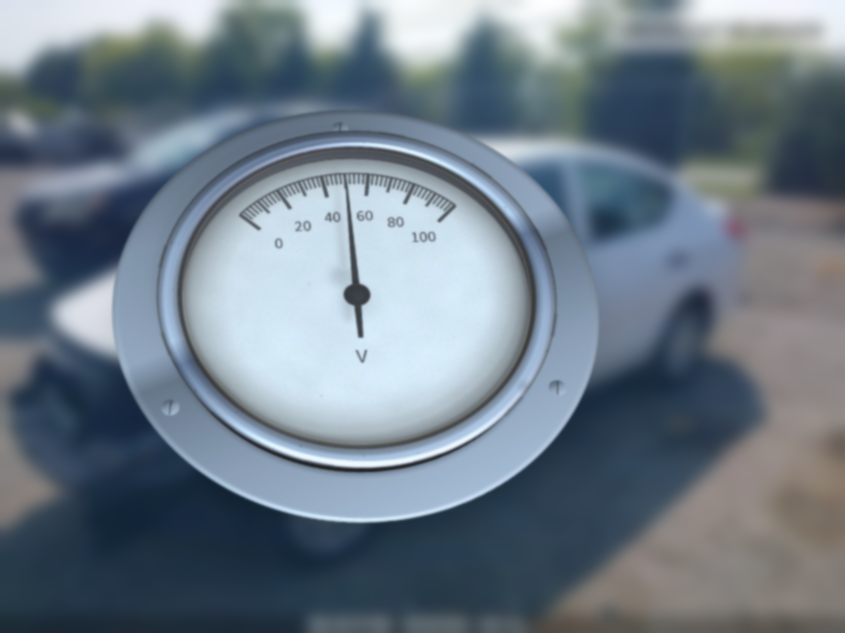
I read 50 (V)
